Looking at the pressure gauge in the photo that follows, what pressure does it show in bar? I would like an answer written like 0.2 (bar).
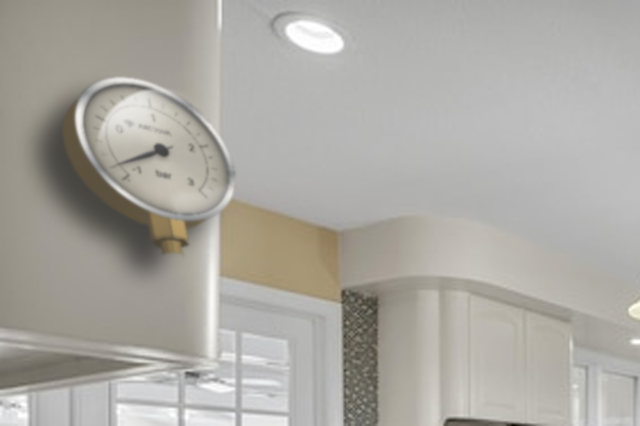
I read -0.8 (bar)
